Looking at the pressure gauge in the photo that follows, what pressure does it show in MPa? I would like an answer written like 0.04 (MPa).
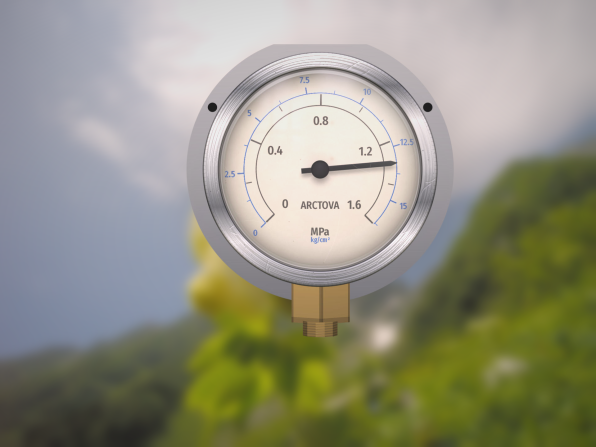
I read 1.3 (MPa)
